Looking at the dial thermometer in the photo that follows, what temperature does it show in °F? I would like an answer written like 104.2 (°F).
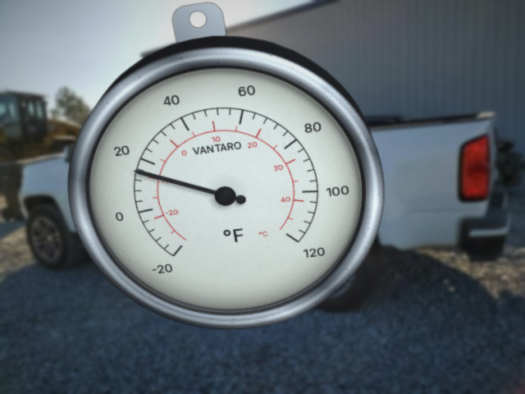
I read 16 (°F)
